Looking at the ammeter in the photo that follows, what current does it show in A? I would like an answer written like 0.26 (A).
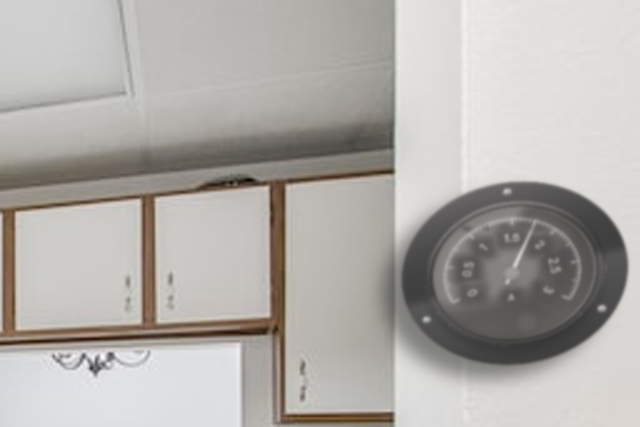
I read 1.75 (A)
